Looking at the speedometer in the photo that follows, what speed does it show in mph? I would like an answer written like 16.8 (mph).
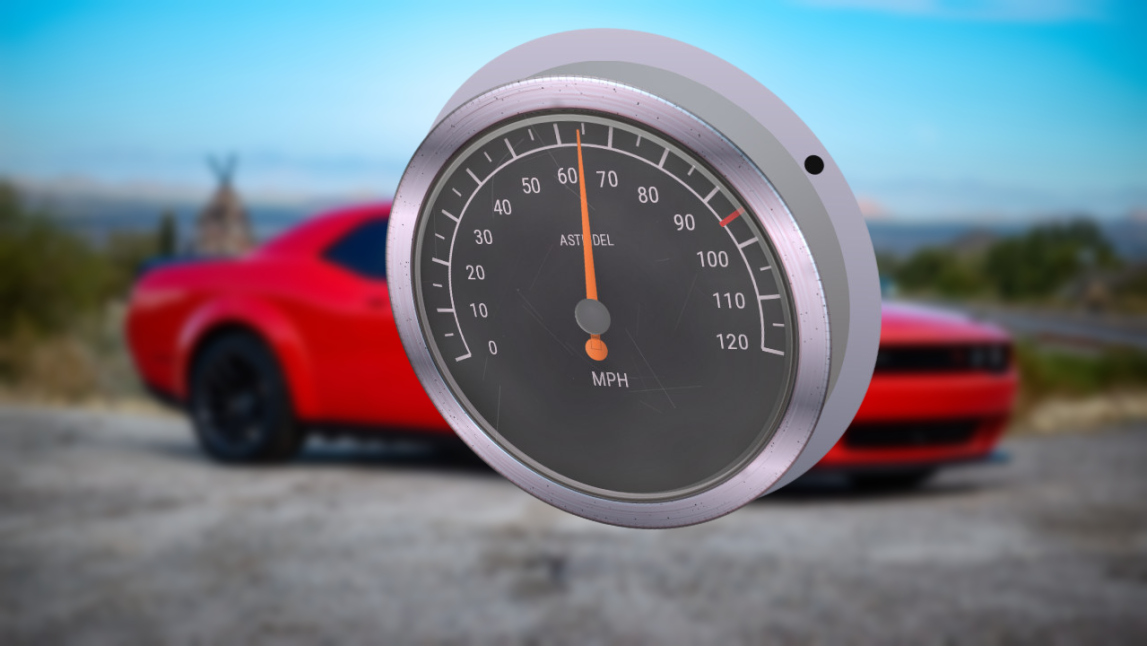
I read 65 (mph)
